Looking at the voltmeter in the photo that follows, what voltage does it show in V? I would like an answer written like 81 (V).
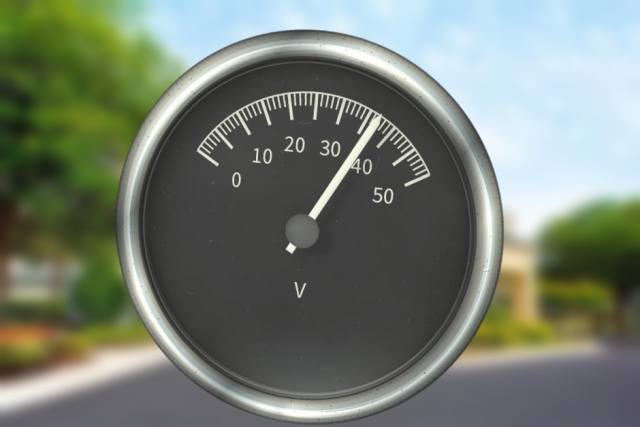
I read 37 (V)
